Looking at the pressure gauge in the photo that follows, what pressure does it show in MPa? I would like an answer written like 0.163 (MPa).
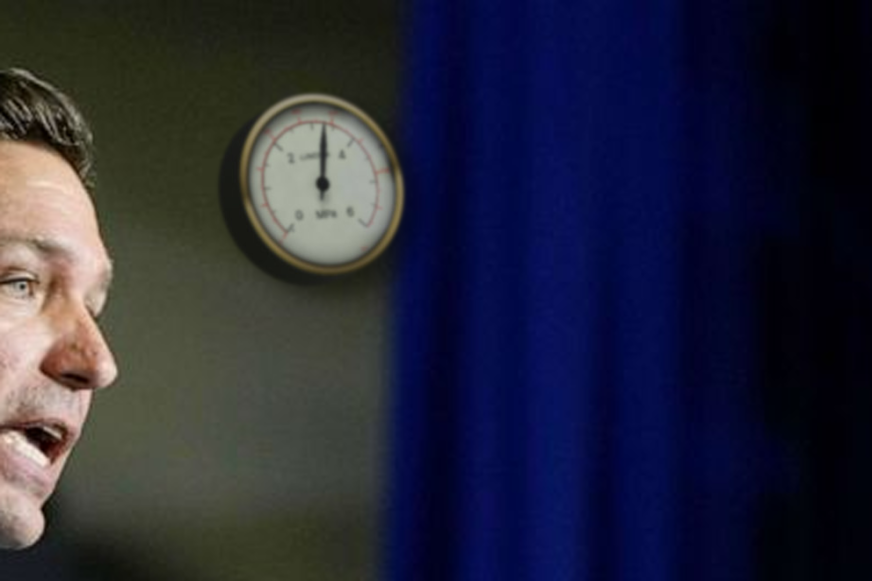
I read 3.25 (MPa)
